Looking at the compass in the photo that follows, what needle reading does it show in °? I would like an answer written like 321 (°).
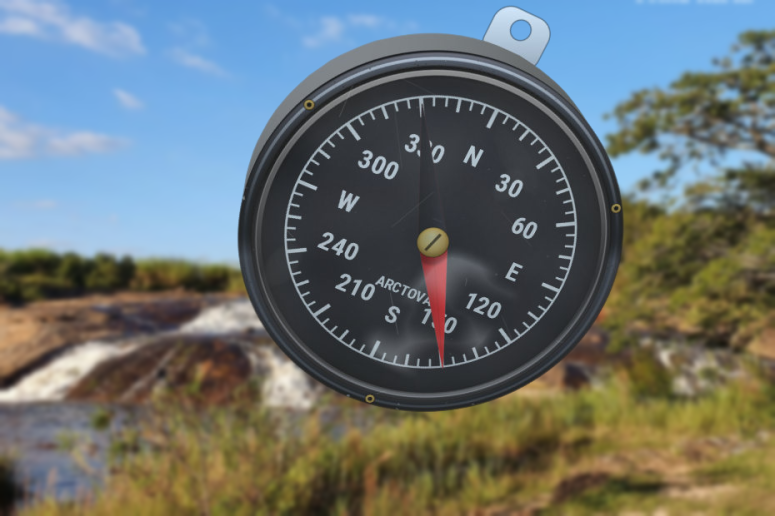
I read 150 (°)
